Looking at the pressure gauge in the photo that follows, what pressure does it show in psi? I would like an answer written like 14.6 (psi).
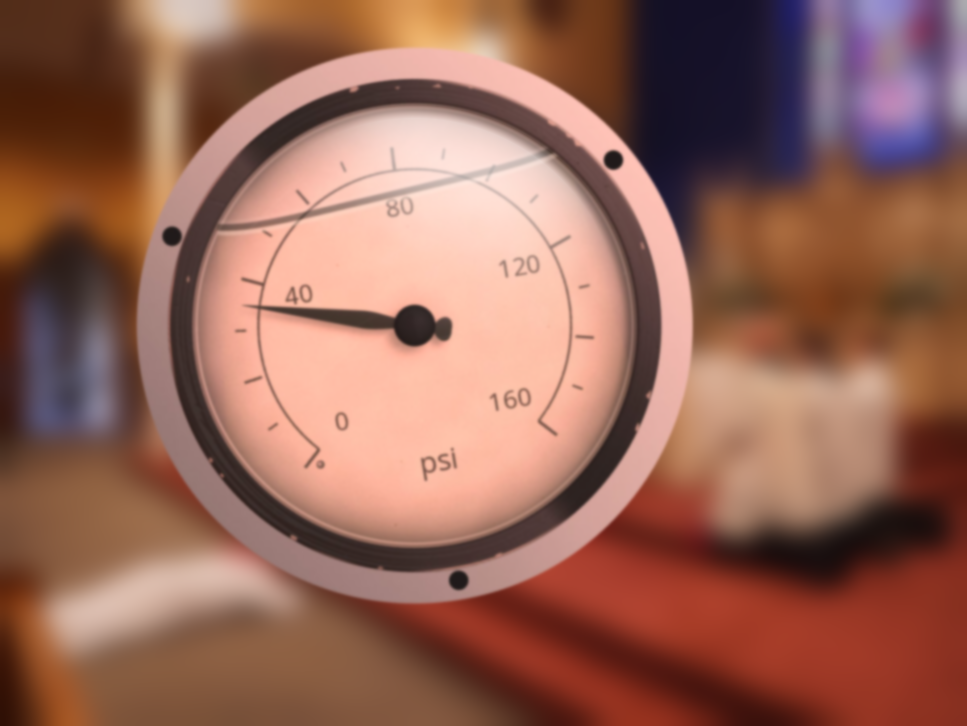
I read 35 (psi)
